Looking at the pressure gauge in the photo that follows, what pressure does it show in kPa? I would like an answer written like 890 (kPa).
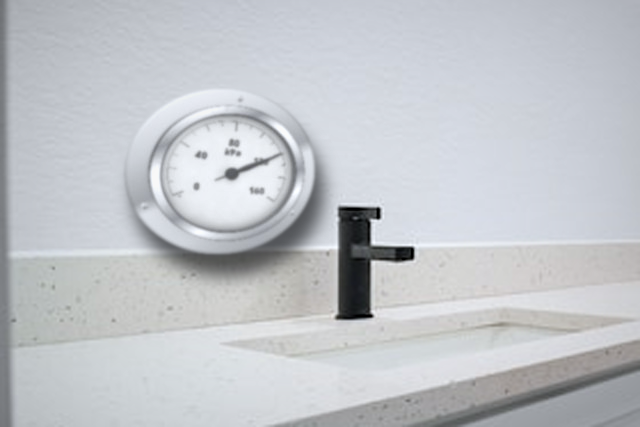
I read 120 (kPa)
